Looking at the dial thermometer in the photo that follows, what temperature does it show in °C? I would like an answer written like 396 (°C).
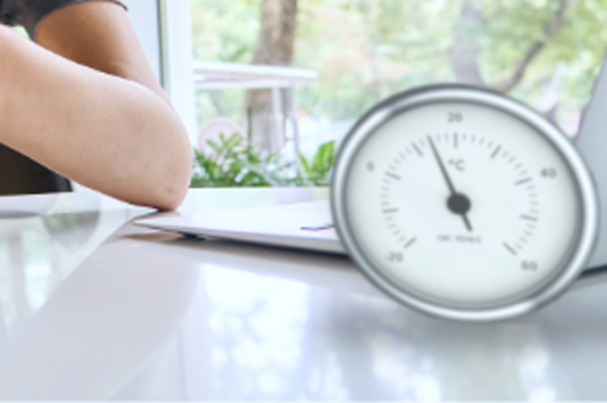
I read 14 (°C)
